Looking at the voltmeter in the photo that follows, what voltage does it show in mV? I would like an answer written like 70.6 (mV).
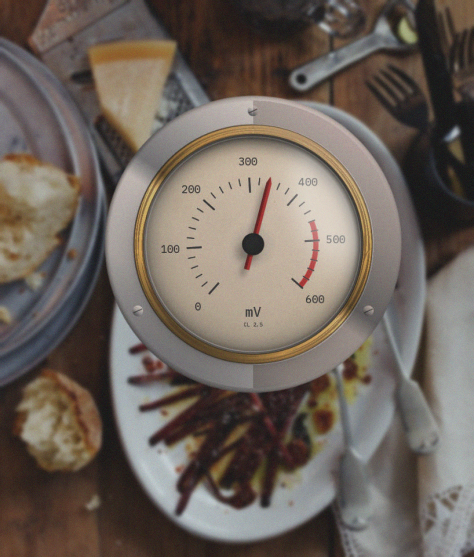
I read 340 (mV)
